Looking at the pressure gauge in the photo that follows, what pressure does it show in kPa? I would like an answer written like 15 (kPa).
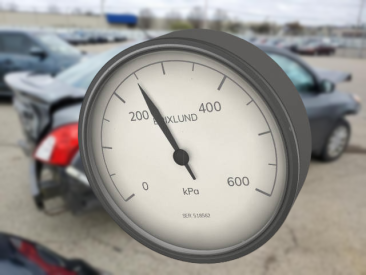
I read 250 (kPa)
